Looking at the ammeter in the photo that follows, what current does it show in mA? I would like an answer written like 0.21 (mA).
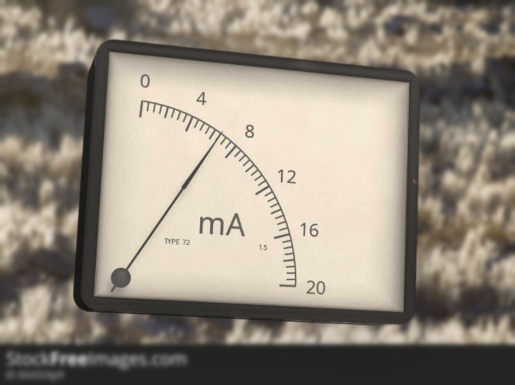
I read 6.5 (mA)
